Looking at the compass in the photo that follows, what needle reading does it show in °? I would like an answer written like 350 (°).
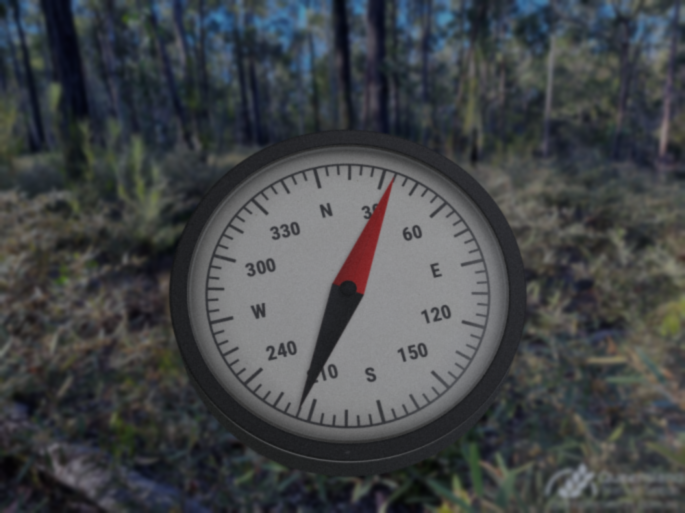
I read 35 (°)
